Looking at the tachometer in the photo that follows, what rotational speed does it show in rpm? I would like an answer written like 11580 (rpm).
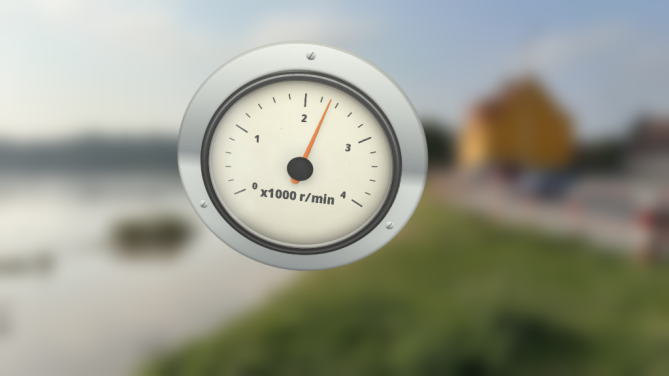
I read 2300 (rpm)
